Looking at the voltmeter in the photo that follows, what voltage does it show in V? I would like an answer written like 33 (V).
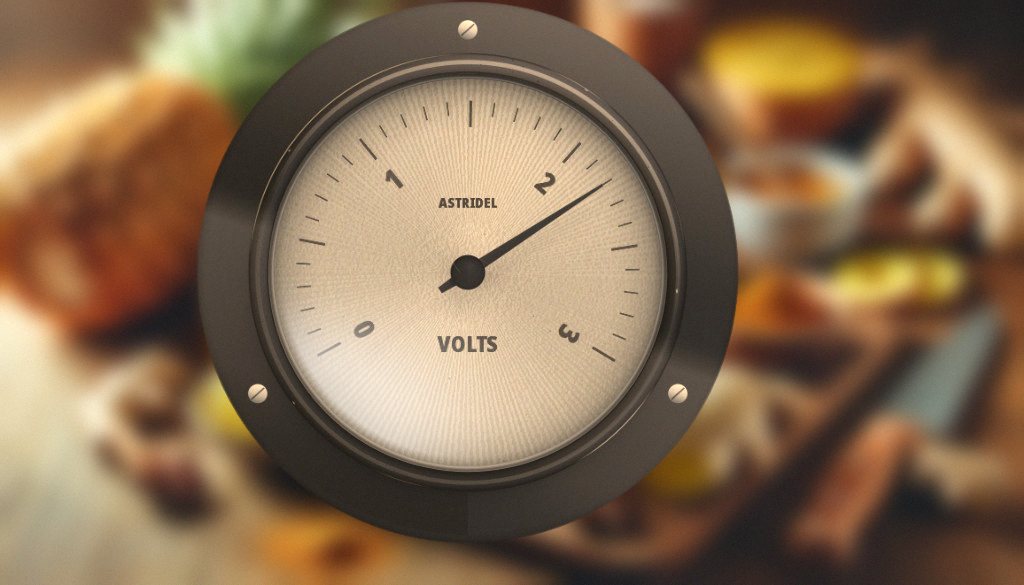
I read 2.2 (V)
